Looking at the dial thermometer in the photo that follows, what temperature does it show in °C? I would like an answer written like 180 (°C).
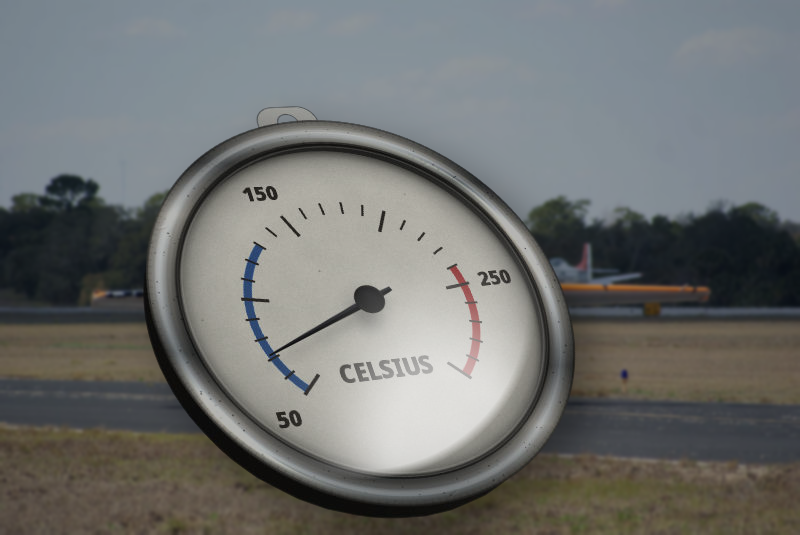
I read 70 (°C)
